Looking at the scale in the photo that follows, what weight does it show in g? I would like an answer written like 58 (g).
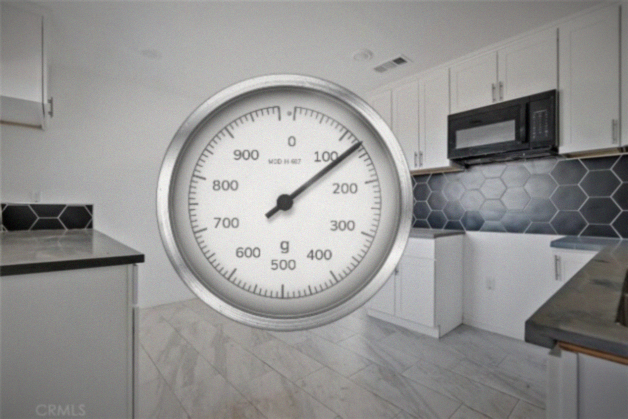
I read 130 (g)
